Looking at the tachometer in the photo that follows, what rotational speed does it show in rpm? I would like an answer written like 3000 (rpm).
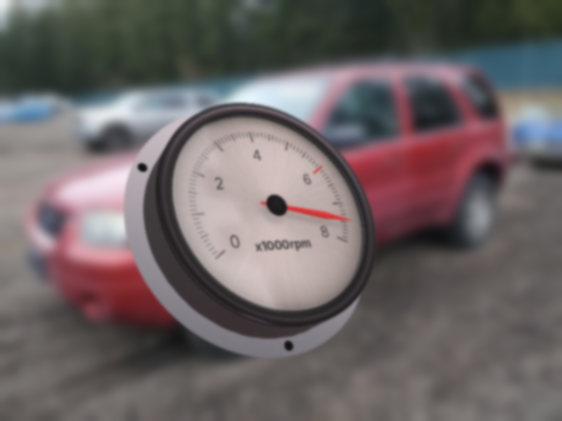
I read 7500 (rpm)
